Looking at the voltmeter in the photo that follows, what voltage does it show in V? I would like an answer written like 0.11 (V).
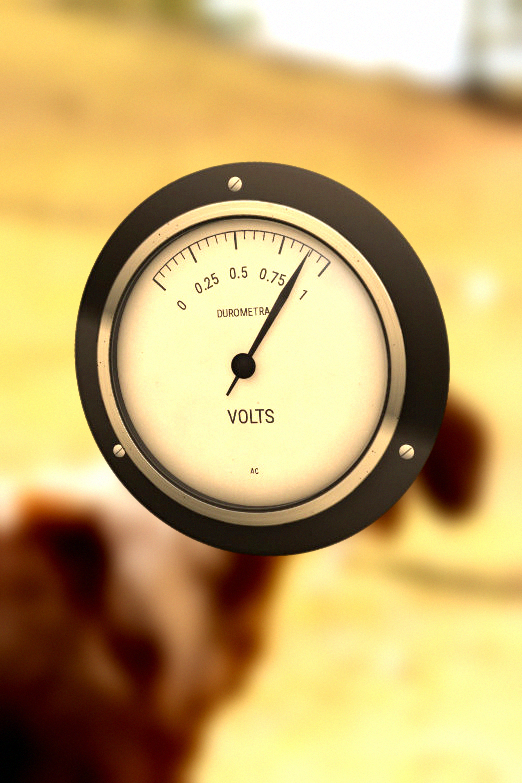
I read 0.9 (V)
